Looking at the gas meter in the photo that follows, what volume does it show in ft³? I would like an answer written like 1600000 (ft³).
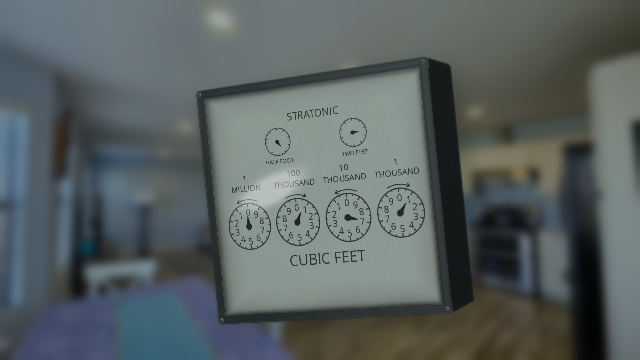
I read 7100 (ft³)
